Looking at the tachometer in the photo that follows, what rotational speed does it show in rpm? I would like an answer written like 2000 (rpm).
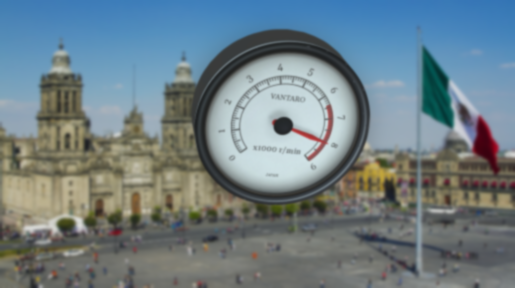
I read 8000 (rpm)
